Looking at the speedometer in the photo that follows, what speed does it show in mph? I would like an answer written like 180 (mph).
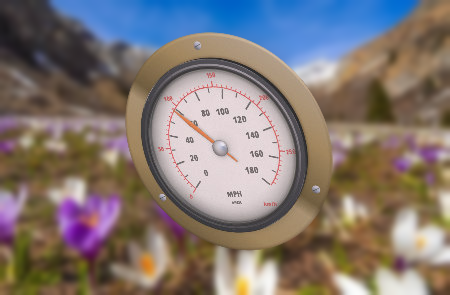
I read 60 (mph)
